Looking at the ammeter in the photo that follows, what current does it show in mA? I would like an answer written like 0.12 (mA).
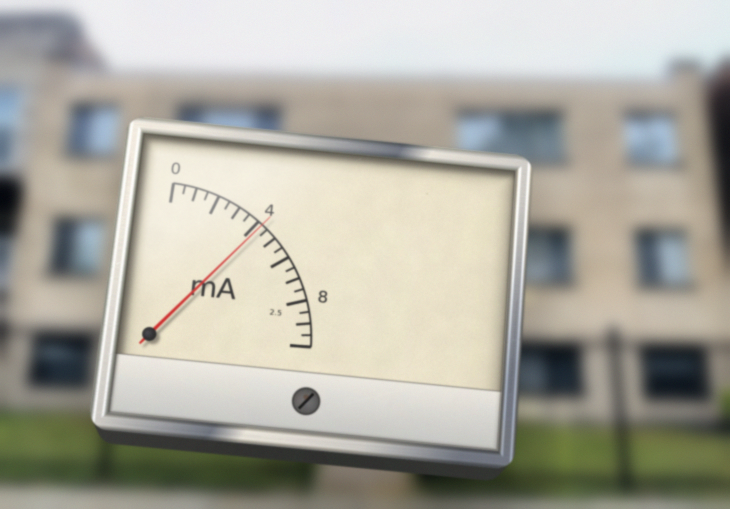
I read 4.25 (mA)
